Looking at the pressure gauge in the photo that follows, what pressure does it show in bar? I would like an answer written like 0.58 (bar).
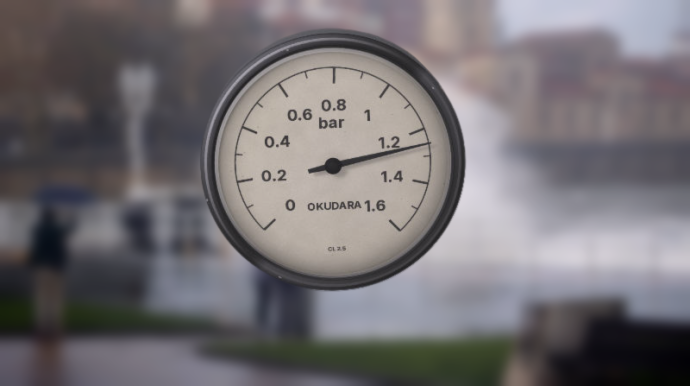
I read 1.25 (bar)
